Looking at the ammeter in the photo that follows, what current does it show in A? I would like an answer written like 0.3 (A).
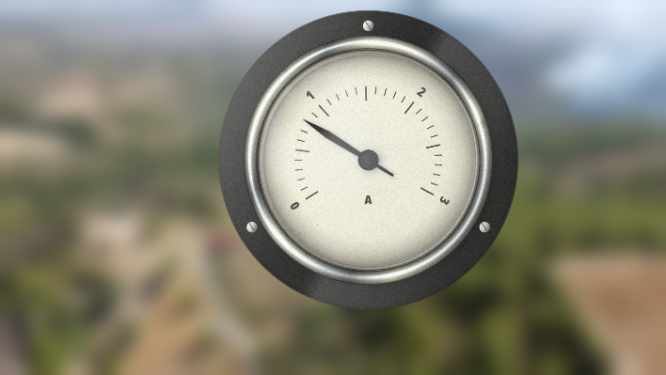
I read 0.8 (A)
